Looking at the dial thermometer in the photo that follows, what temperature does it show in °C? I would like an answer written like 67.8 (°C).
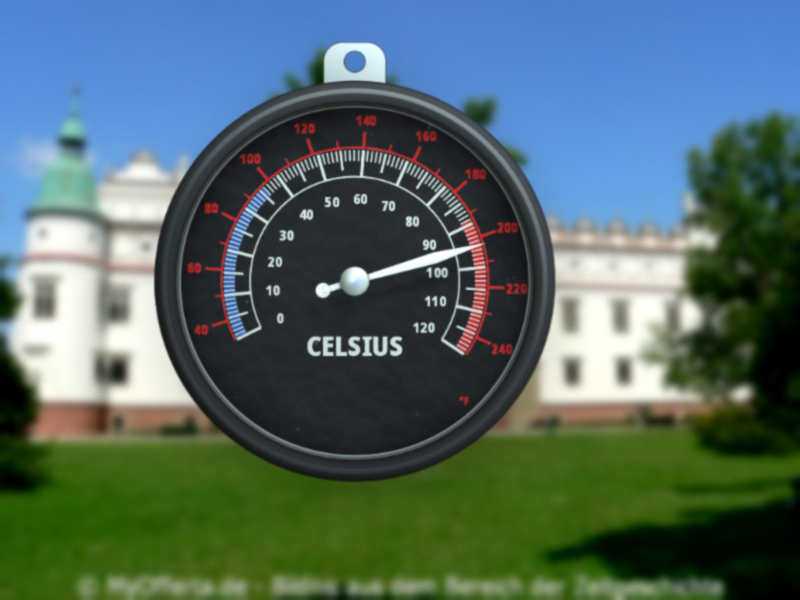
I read 95 (°C)
